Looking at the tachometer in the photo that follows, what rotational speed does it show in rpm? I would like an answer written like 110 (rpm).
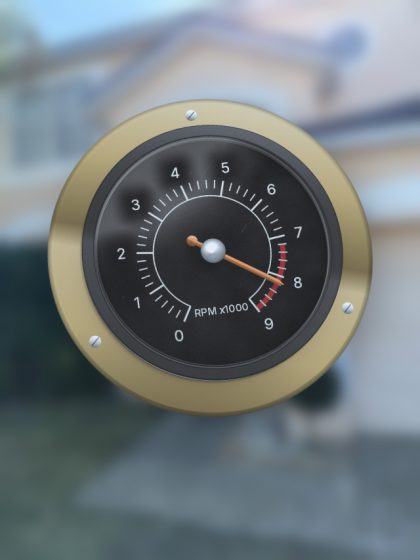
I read 8200 (rpm)
